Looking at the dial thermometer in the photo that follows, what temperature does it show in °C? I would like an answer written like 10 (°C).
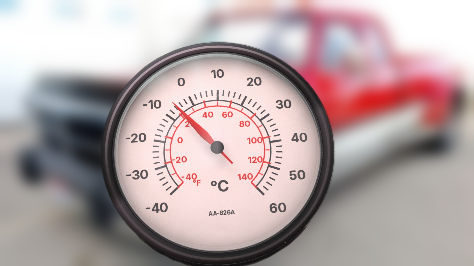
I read -6 (°C)
